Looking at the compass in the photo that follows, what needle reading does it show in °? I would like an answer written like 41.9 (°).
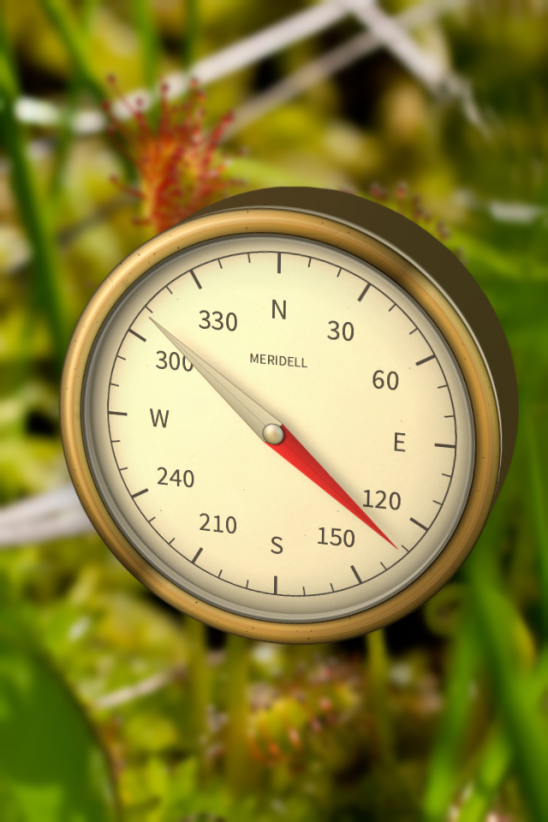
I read 130 (°)
